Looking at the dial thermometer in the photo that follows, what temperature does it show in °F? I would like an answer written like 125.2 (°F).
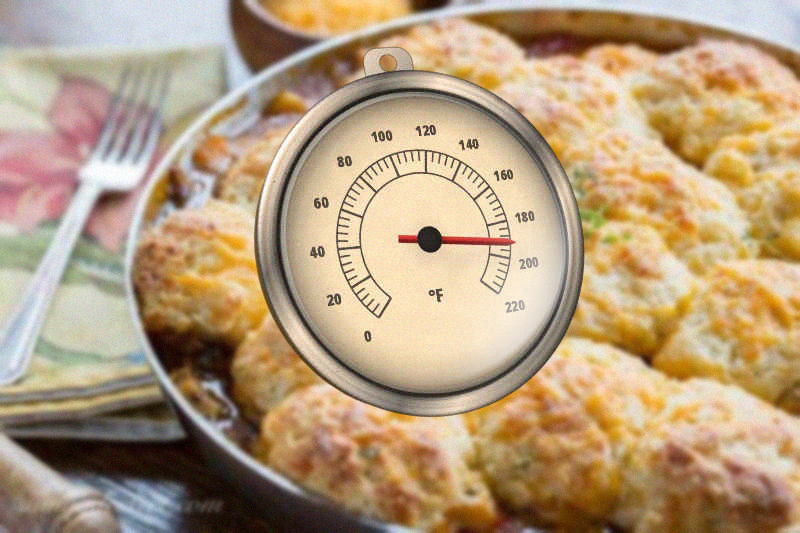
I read 192 (°F)
